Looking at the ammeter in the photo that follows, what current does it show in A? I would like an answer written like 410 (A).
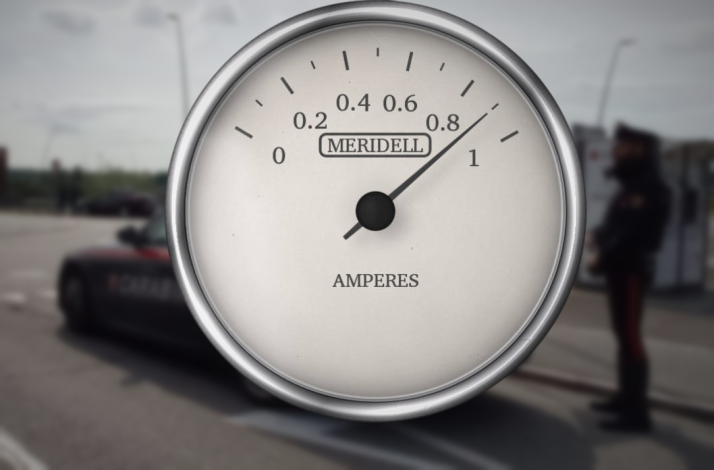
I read 0.9 (A)
